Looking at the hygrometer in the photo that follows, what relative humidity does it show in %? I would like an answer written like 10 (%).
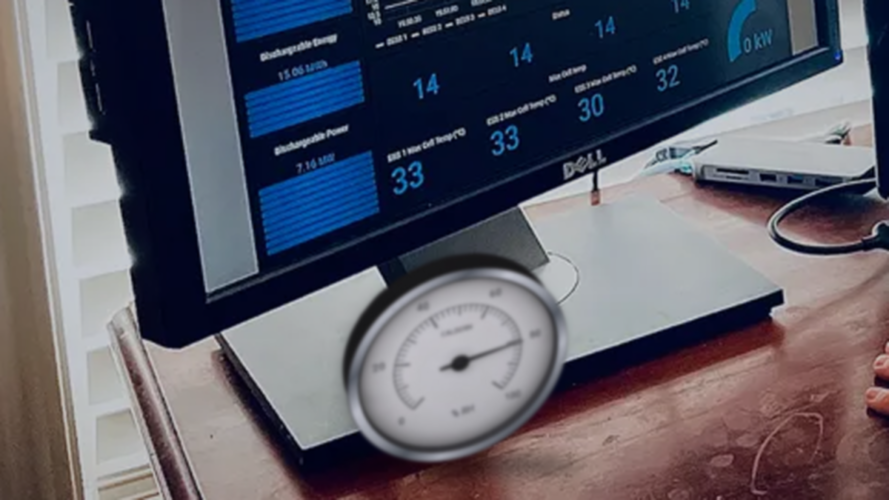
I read 80 (%)
